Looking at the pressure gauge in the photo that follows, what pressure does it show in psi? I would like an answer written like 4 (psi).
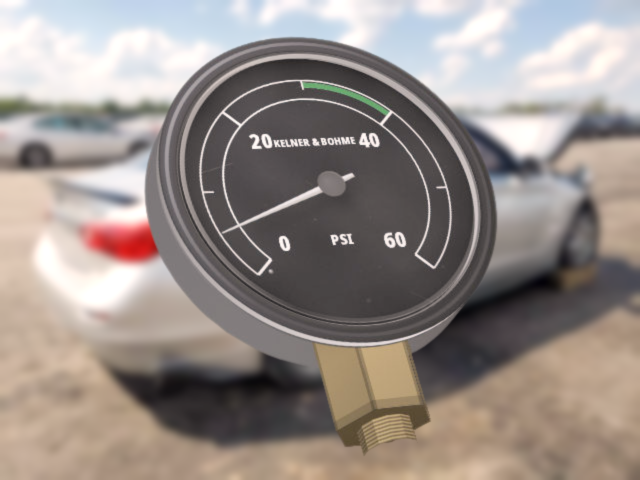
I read 5 (psi)
